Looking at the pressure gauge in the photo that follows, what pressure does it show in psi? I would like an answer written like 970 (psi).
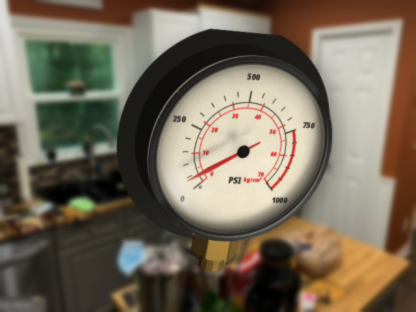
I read 50 (psi)
